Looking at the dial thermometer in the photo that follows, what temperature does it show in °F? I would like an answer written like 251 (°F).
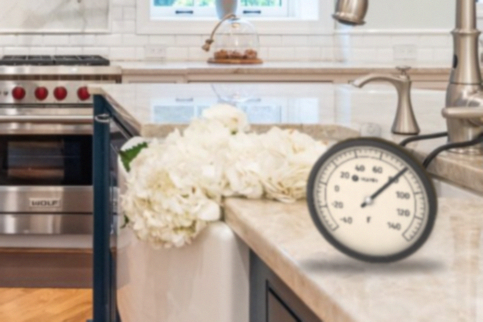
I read 80 (°F)
